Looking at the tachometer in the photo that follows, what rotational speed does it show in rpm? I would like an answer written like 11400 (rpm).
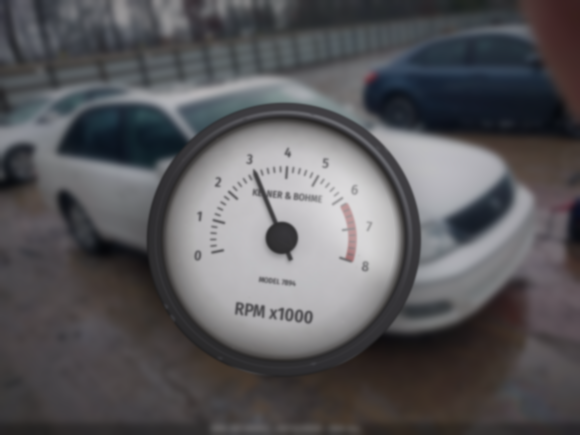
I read 3000 (rpm)
